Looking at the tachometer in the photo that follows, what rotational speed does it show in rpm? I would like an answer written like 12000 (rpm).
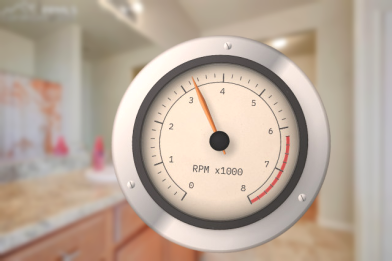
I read 3300 (rpm)
